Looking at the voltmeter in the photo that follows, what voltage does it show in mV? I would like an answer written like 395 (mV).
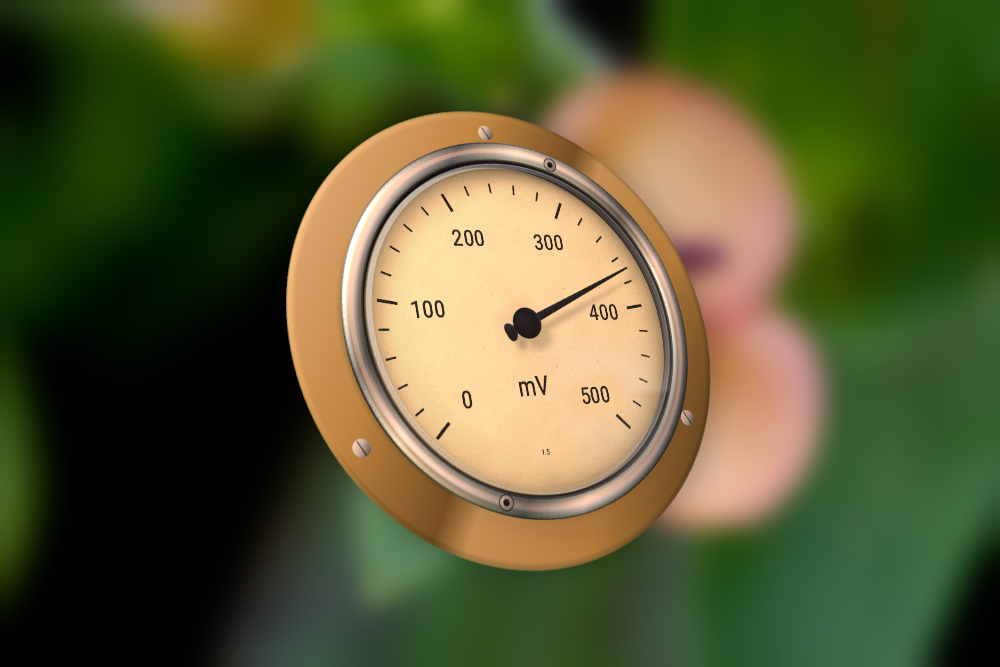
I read 370 (mV)
